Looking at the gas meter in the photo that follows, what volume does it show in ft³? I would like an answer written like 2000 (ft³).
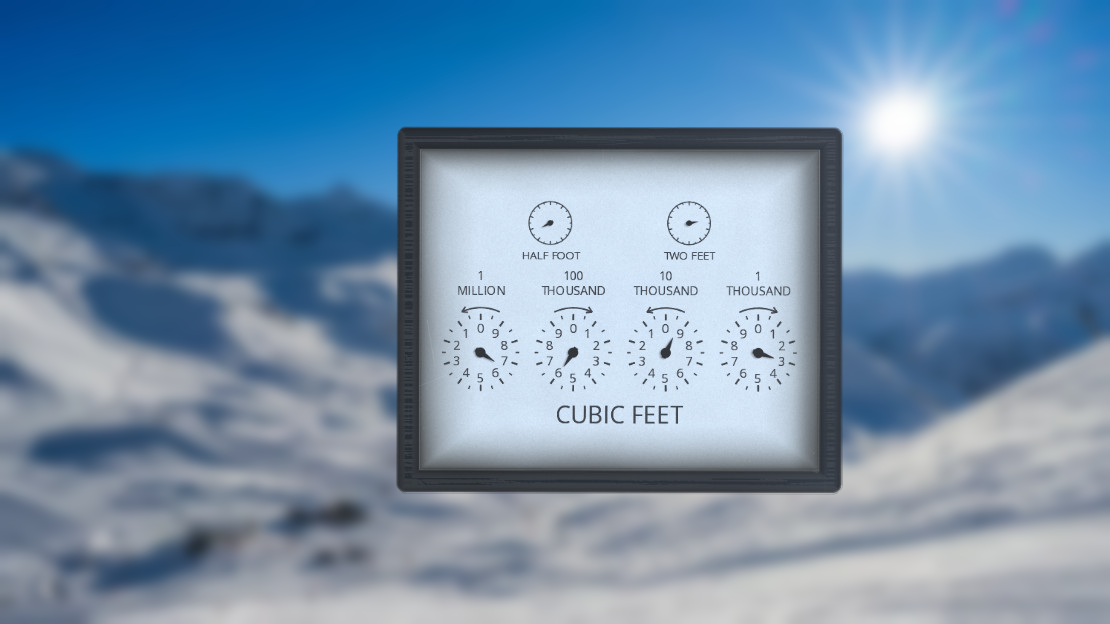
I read 659300 (ft³)
